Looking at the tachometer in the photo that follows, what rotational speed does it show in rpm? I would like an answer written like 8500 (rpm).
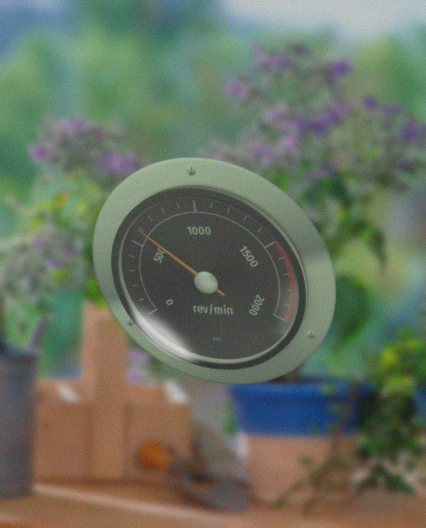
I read 600 (rpm)
